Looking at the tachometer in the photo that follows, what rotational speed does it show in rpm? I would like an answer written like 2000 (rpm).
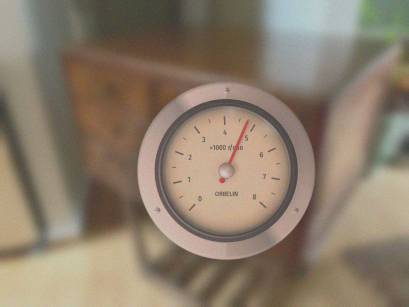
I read 4750 (rpm)
